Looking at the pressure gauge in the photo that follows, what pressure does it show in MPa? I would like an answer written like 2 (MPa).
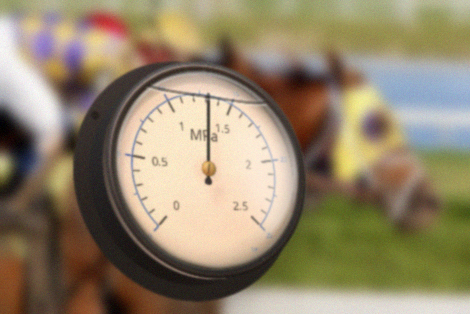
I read 1.3 (MPa)
